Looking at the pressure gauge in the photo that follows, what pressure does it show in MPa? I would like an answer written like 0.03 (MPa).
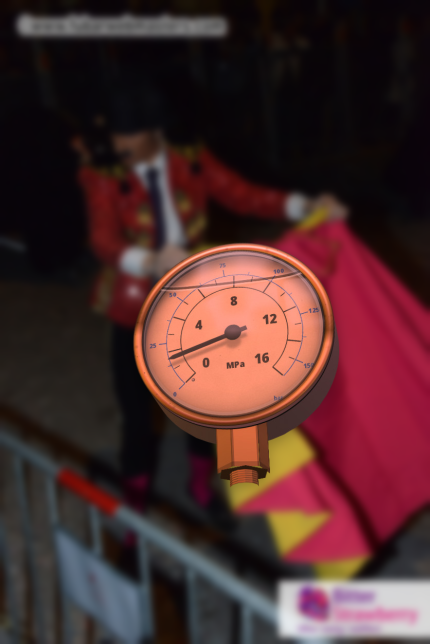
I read 1.5 (MPa)
